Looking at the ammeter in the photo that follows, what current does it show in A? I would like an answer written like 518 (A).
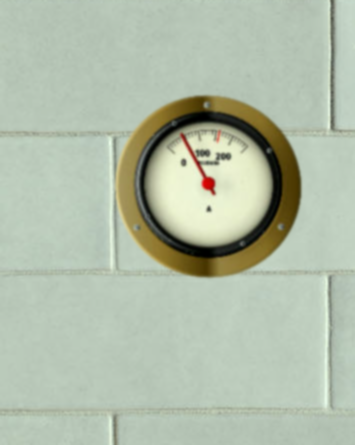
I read 50 (A)
